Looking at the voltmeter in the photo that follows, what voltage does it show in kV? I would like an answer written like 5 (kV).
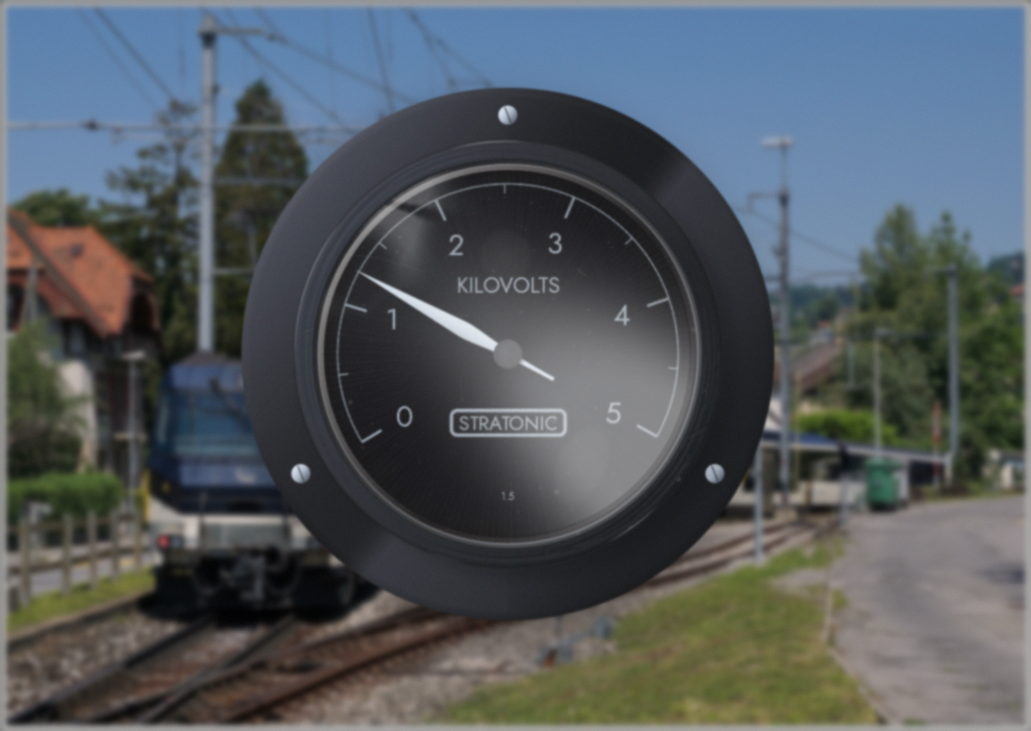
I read 1.25 (kV)
